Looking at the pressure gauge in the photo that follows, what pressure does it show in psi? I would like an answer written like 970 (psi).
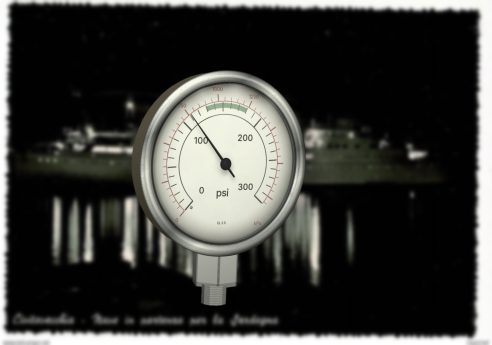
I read 110 (psi)
